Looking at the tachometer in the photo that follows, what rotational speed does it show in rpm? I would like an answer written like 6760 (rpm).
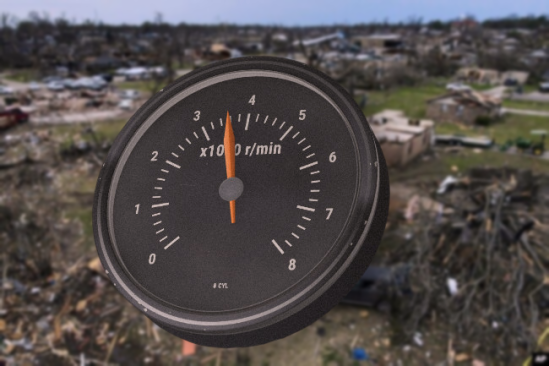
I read 3600 (rpm)
